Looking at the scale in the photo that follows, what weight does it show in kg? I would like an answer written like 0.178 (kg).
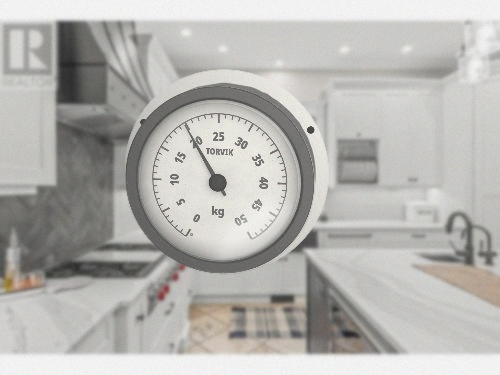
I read 20 (kg)
